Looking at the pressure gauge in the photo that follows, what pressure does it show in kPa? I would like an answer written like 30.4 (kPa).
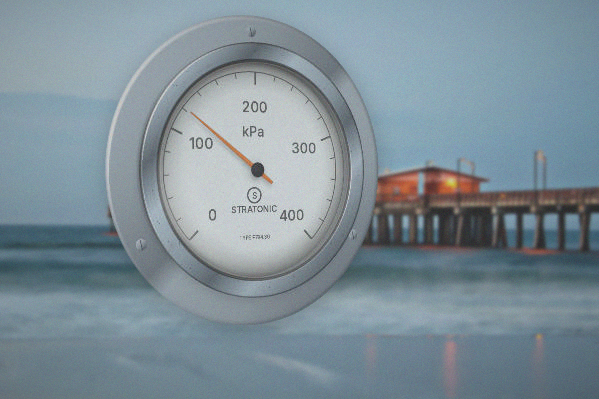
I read 120 (kPa)
